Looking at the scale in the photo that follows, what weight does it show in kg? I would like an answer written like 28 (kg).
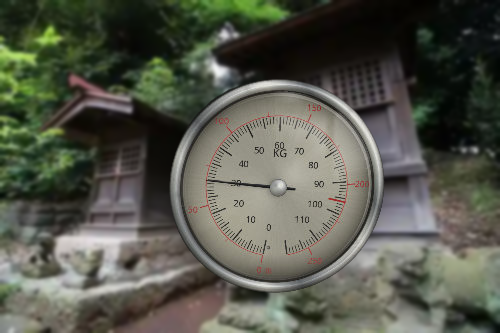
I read 30 (kg)
